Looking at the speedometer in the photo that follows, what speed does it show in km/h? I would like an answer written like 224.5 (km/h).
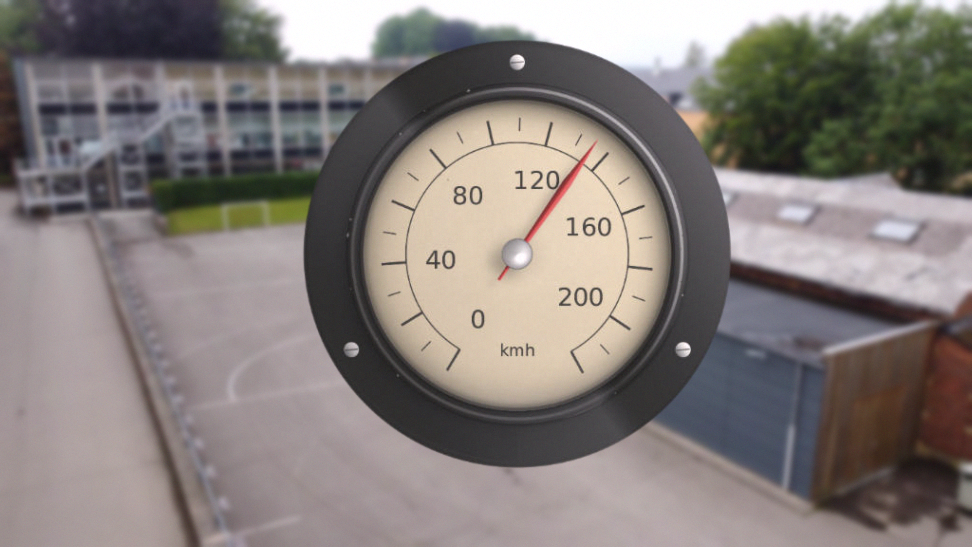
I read 135 (km/h)
